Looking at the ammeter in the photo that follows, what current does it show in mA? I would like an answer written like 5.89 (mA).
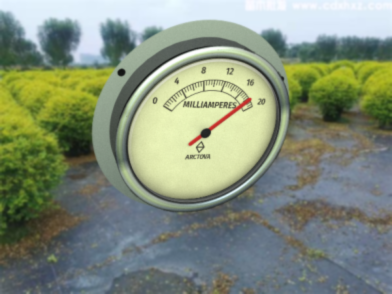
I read 18 (mA)
